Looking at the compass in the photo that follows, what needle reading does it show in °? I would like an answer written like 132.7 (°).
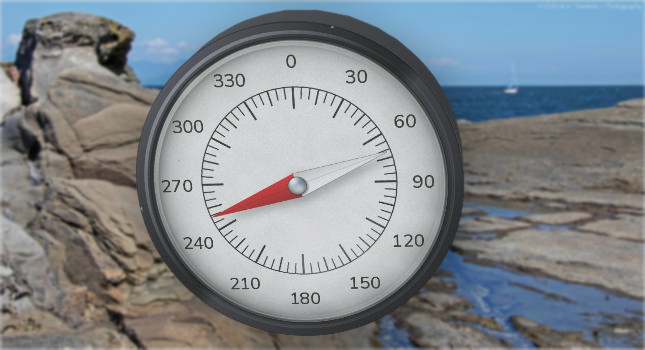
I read 250 (°)
